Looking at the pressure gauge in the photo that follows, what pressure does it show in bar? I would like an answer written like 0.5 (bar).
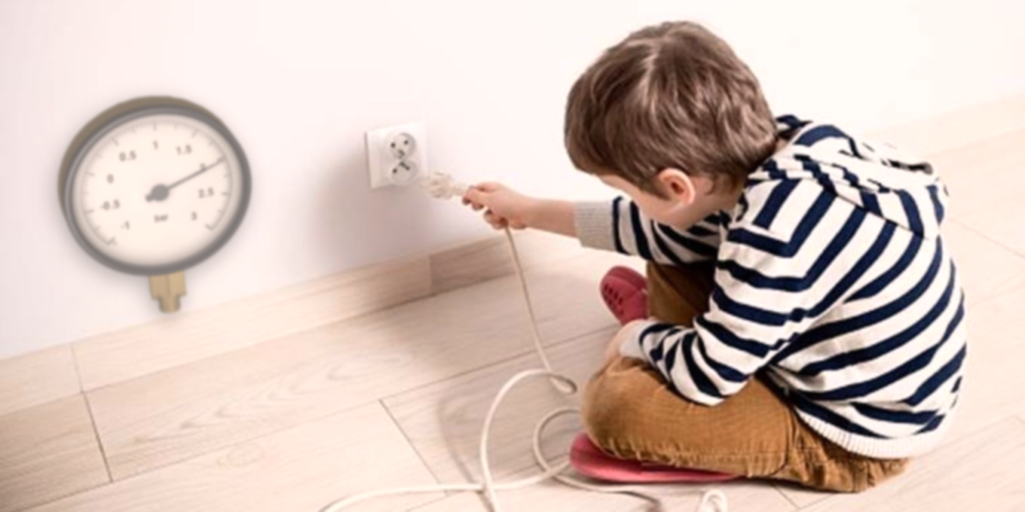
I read 2 (bar)
